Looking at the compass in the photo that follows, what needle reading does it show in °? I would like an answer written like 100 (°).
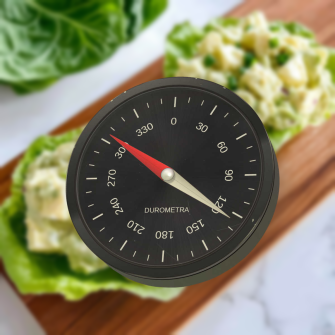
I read 305 (°)
